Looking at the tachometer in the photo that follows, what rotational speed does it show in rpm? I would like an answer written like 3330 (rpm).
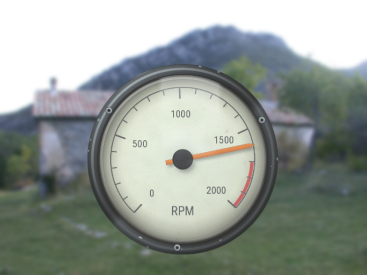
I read 1600 (rpm)
